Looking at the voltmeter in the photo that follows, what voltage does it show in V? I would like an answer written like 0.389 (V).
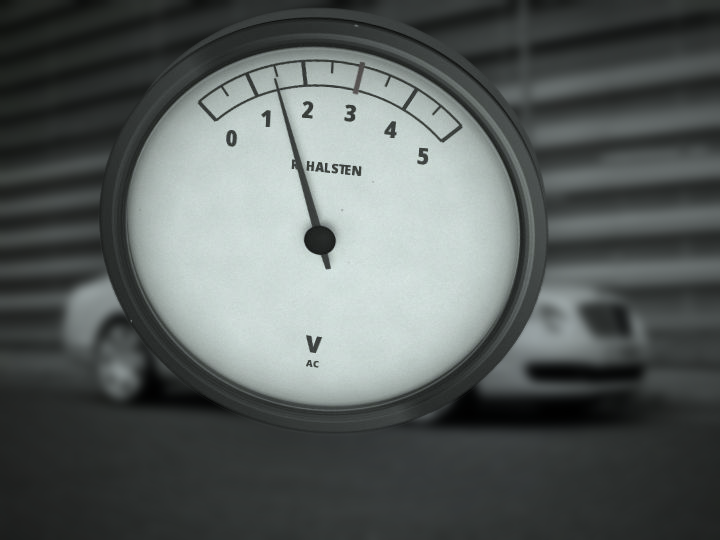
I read 1.5 (V)
